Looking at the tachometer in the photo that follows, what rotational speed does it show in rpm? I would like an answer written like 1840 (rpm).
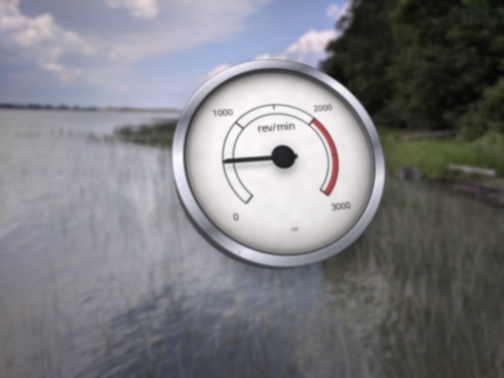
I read 500 (rpm)
